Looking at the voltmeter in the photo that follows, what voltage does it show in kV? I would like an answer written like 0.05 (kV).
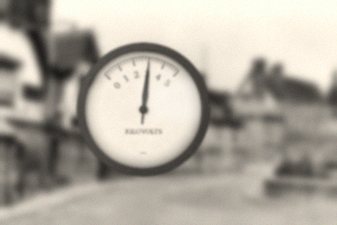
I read 3 (kV)
